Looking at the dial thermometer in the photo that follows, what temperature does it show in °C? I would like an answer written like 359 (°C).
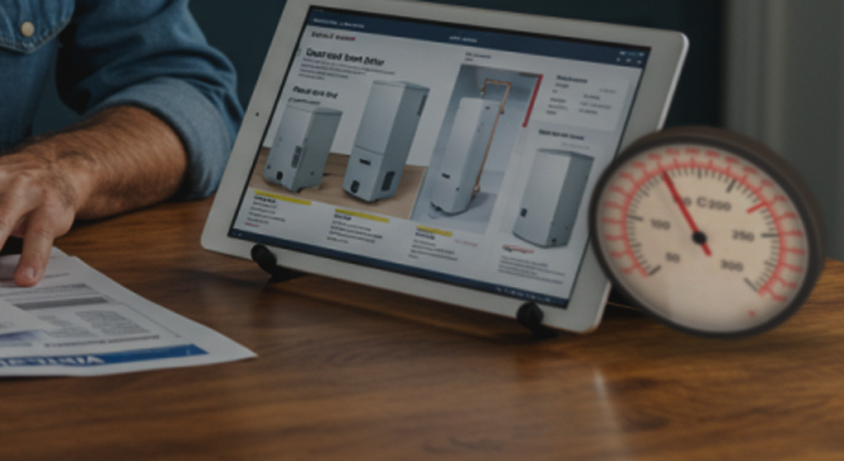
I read 150 (°C)
